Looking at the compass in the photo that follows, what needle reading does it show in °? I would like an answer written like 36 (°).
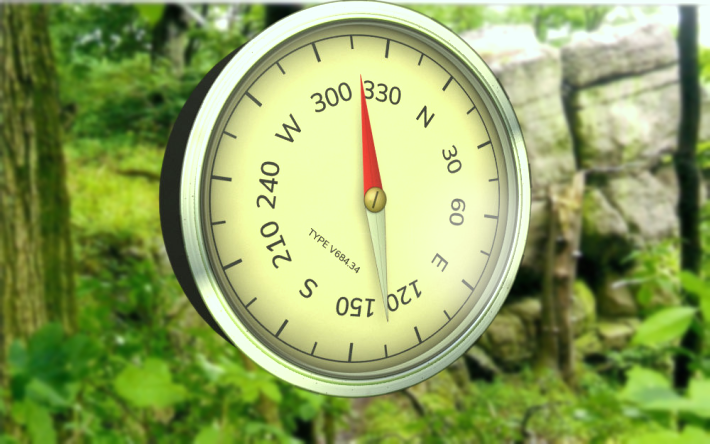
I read 315 (°)
